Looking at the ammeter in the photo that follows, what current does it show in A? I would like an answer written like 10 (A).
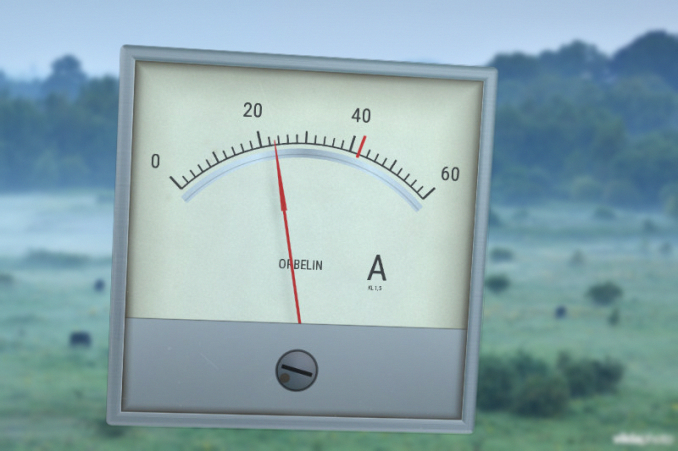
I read 23 (A)
